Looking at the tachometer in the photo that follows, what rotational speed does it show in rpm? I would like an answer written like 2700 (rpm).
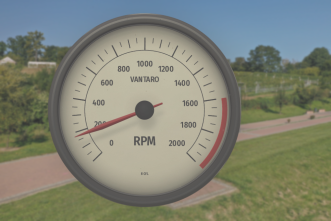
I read 175 (rpm)
